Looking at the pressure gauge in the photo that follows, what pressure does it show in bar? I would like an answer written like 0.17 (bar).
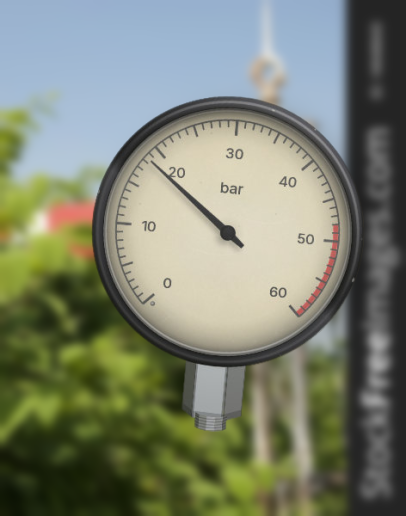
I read 18.5 (bar)
